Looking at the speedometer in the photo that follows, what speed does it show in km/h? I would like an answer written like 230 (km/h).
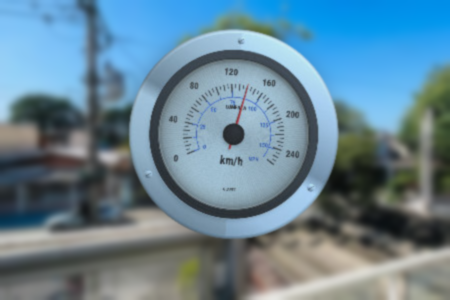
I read 140 (km/h)
